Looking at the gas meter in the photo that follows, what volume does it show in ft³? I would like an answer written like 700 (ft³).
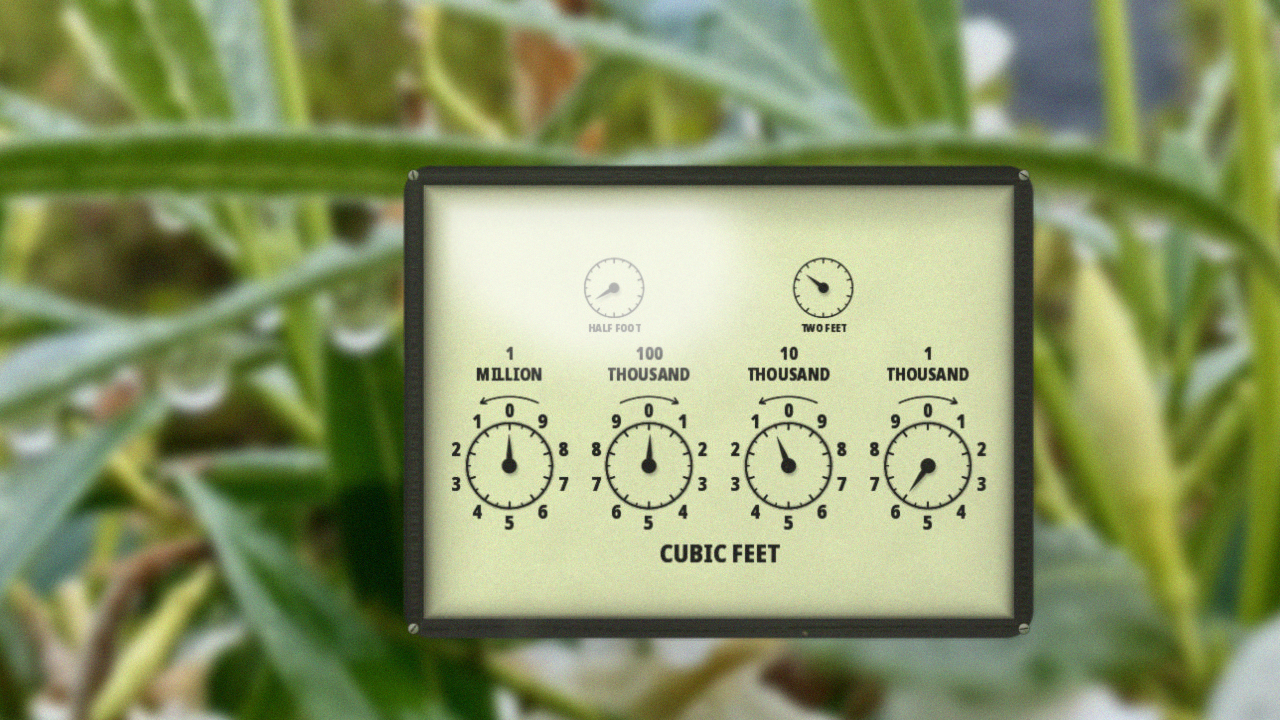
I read 600 (ft³)
